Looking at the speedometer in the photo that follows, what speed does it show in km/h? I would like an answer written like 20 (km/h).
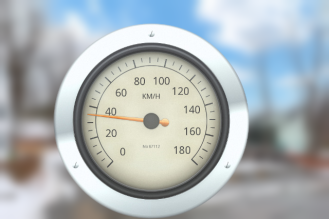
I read 35 (km/h)
